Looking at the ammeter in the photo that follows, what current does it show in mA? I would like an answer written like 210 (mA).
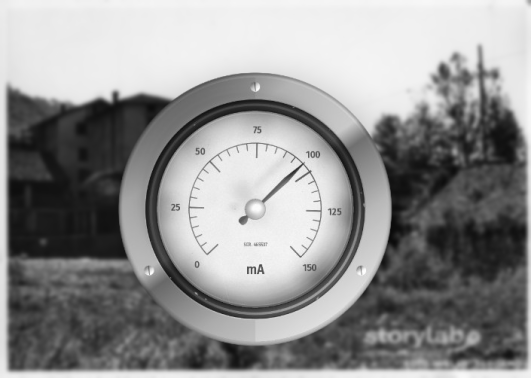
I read 100 (mA)
